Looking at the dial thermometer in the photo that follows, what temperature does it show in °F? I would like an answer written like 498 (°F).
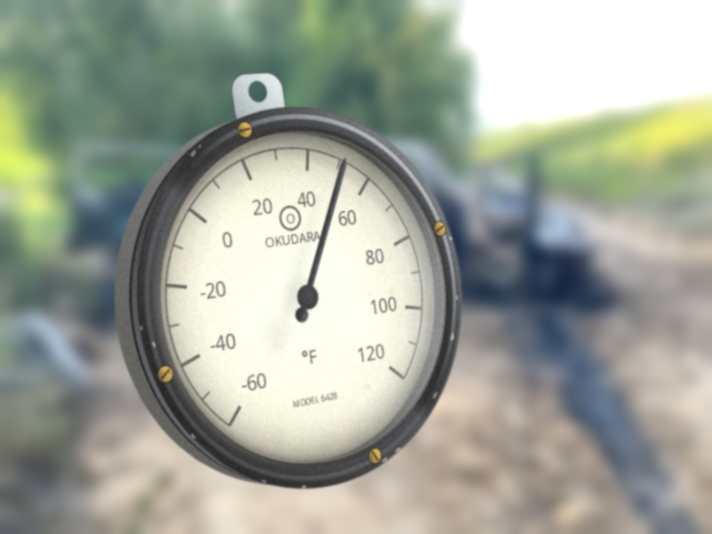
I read 50 (°F)
